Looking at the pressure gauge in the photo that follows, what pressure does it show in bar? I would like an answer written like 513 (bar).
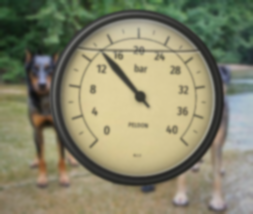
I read 14 (bar)
